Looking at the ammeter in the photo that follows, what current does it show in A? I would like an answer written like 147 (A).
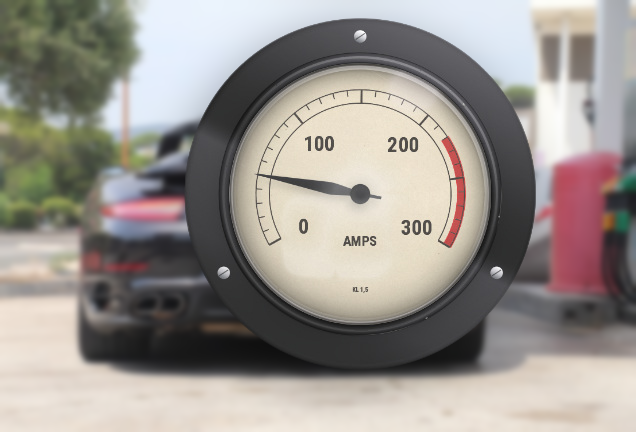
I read 50 (A)
